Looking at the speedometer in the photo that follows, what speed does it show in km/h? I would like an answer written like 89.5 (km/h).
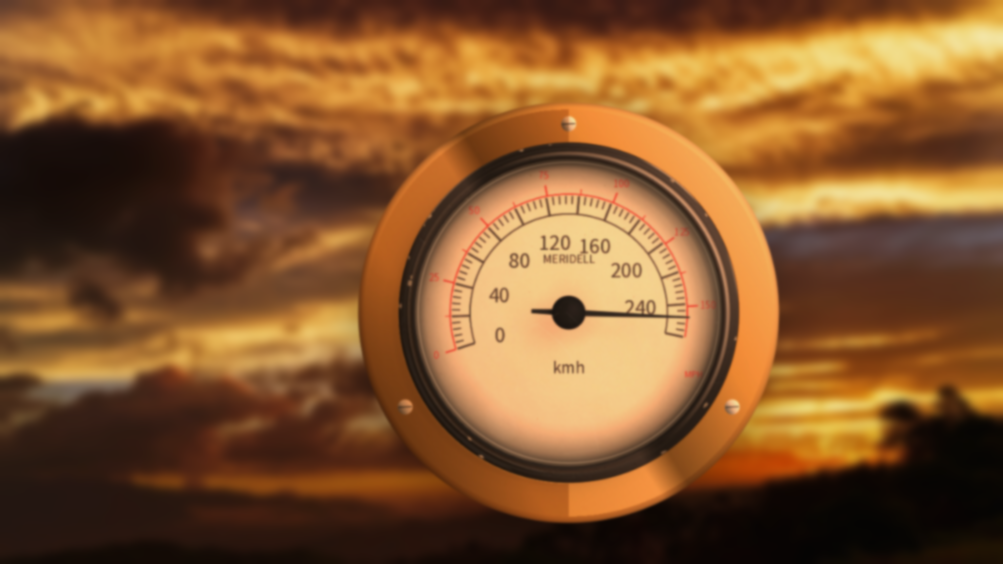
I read 248 (km/h)
